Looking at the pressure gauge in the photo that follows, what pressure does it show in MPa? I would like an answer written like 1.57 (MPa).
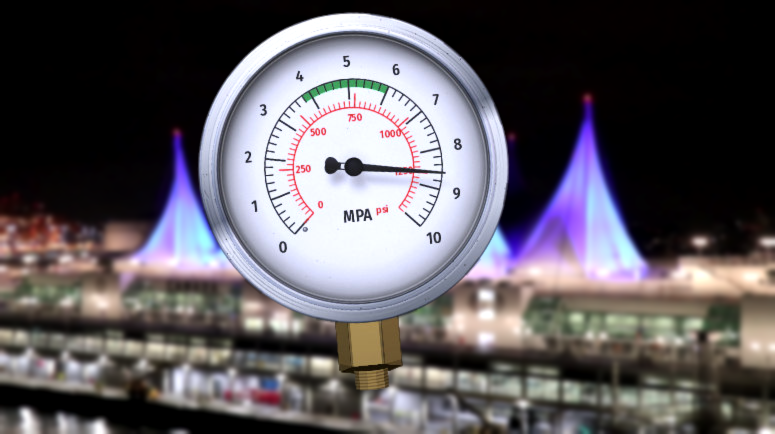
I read 8.6 (MPa)
